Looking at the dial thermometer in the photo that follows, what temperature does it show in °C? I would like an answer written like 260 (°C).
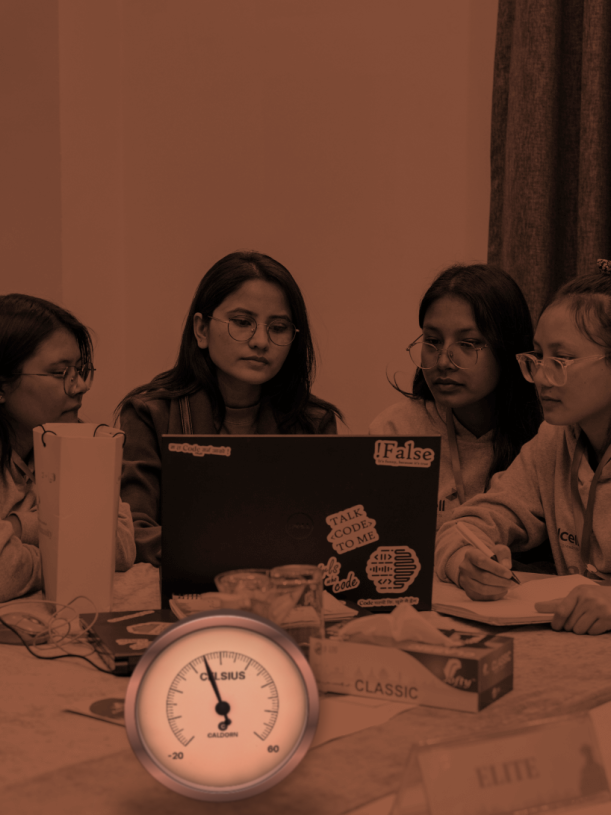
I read 15 (°C)
